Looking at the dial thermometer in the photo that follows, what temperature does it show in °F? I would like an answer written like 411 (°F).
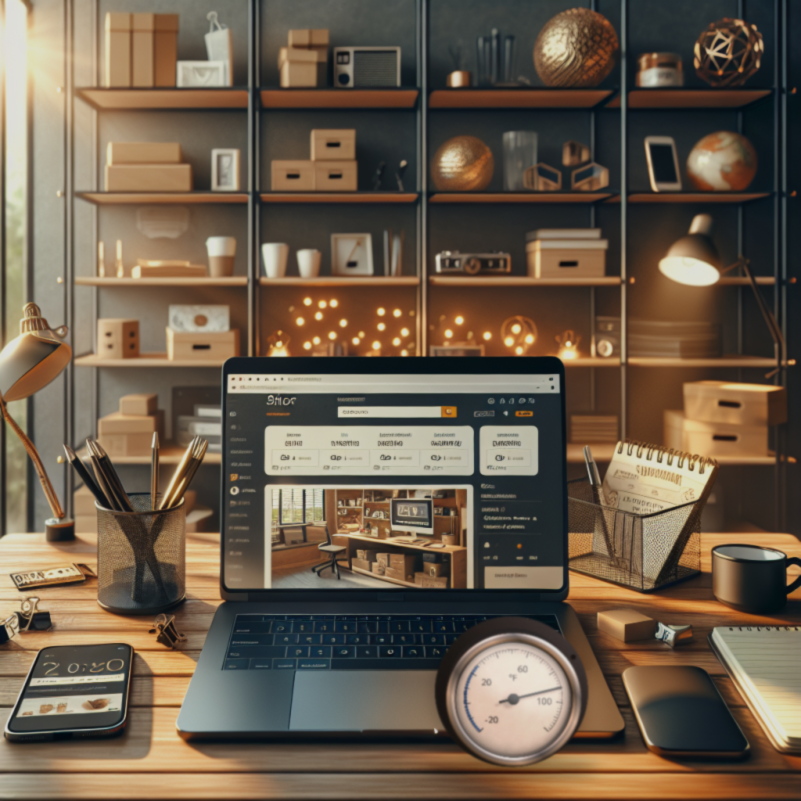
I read 90 (°F)
